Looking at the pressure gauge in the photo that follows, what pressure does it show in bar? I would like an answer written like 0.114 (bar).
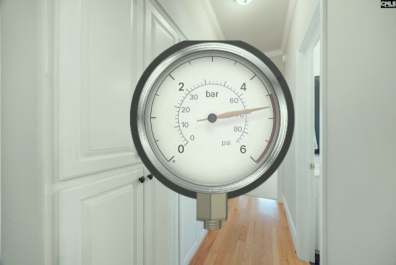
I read 4.75 (bar)
